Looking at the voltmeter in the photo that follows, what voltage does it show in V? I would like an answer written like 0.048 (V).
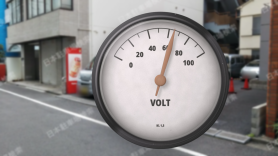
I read 65 (V)
